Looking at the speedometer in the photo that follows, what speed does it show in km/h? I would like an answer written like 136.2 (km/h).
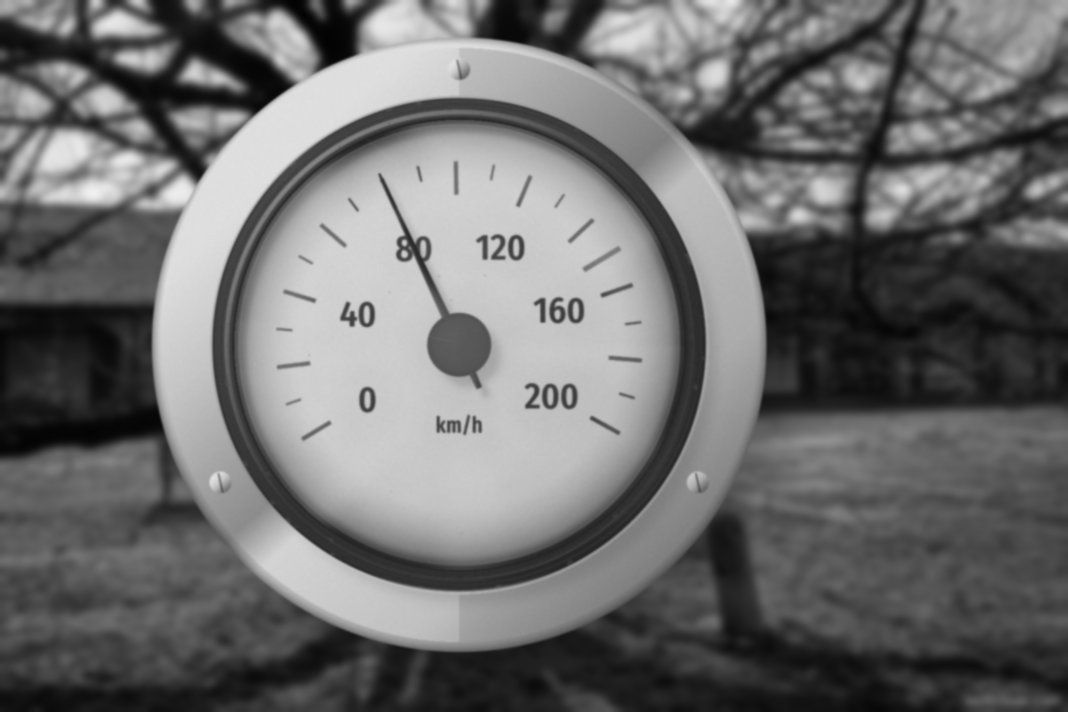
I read 80 (km/h)
